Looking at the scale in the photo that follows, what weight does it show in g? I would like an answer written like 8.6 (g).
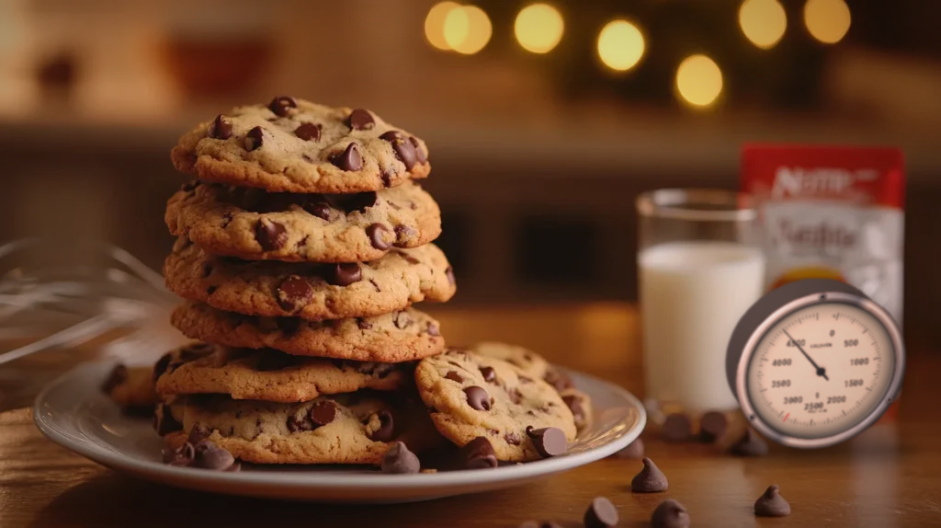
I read 4500 (g)
